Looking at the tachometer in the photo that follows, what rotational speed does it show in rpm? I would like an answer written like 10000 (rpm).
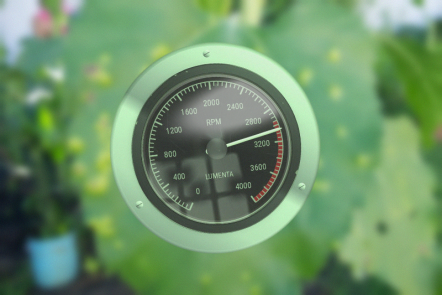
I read 3050 (rpm)
